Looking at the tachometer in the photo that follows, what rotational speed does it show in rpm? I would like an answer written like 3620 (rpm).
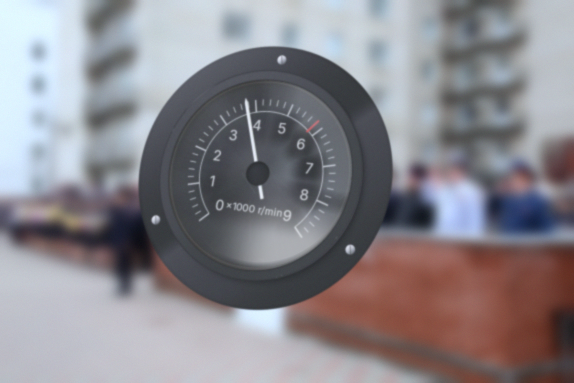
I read 3800 (rpm)
